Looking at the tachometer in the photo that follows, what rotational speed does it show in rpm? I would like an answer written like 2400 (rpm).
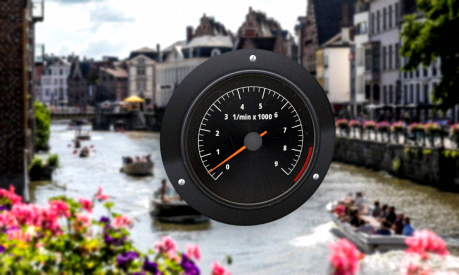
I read 400 (rpm)
